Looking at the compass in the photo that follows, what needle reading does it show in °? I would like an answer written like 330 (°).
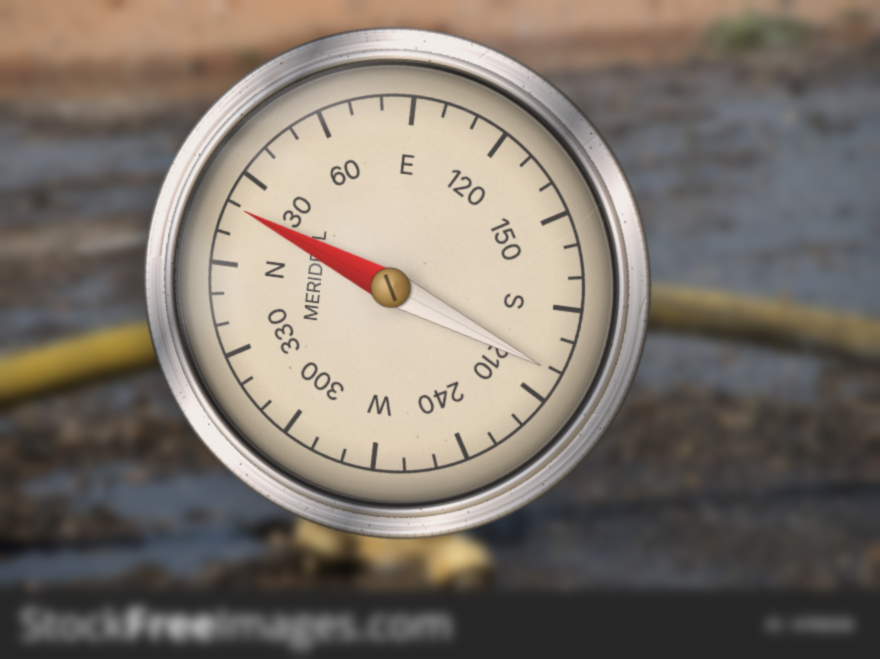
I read 20 (°)
